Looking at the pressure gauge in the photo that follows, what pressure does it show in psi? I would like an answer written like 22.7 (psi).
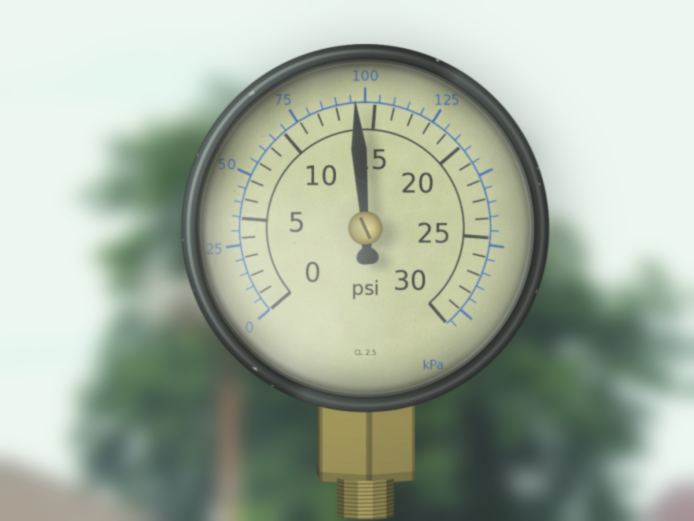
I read 14 (psi)
